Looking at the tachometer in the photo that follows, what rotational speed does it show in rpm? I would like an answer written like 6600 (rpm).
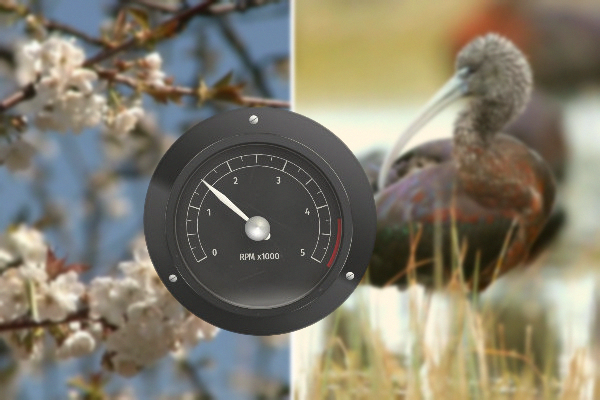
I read 1500 (rpm)
